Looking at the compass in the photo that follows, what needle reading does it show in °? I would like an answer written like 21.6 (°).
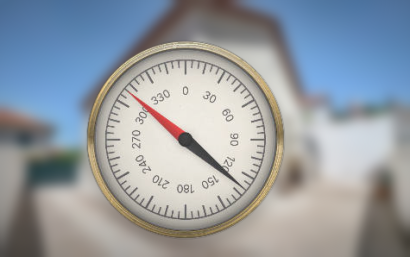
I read 310 (°)
